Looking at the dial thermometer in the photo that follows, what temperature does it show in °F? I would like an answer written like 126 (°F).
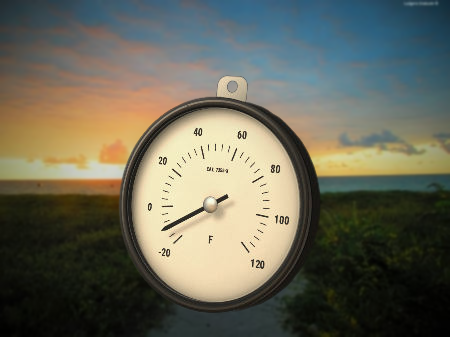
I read -12 (°F)
